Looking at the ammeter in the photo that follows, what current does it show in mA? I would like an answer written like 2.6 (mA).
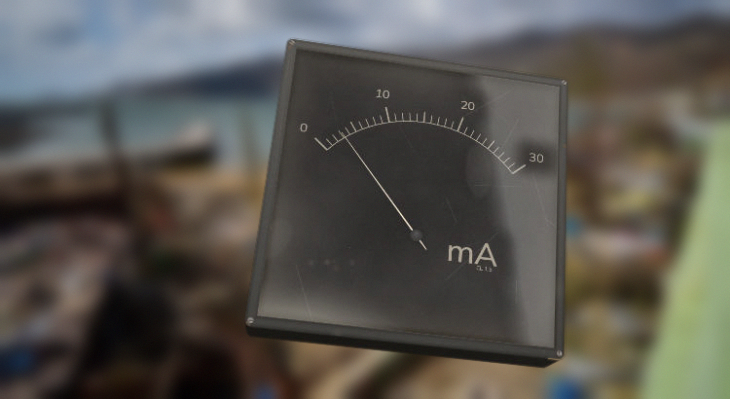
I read 3 (mA)
